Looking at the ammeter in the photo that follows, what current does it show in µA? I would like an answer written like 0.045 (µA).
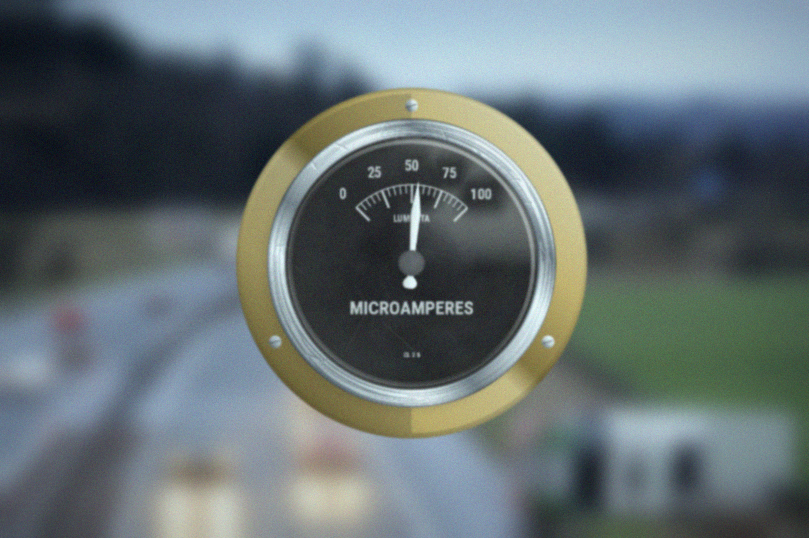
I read 55 (µA)
